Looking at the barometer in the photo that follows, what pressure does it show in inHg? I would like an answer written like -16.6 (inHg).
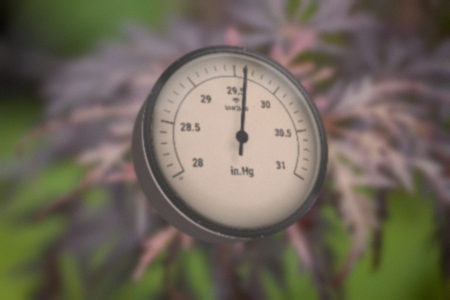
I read 29.6 (inHg)
